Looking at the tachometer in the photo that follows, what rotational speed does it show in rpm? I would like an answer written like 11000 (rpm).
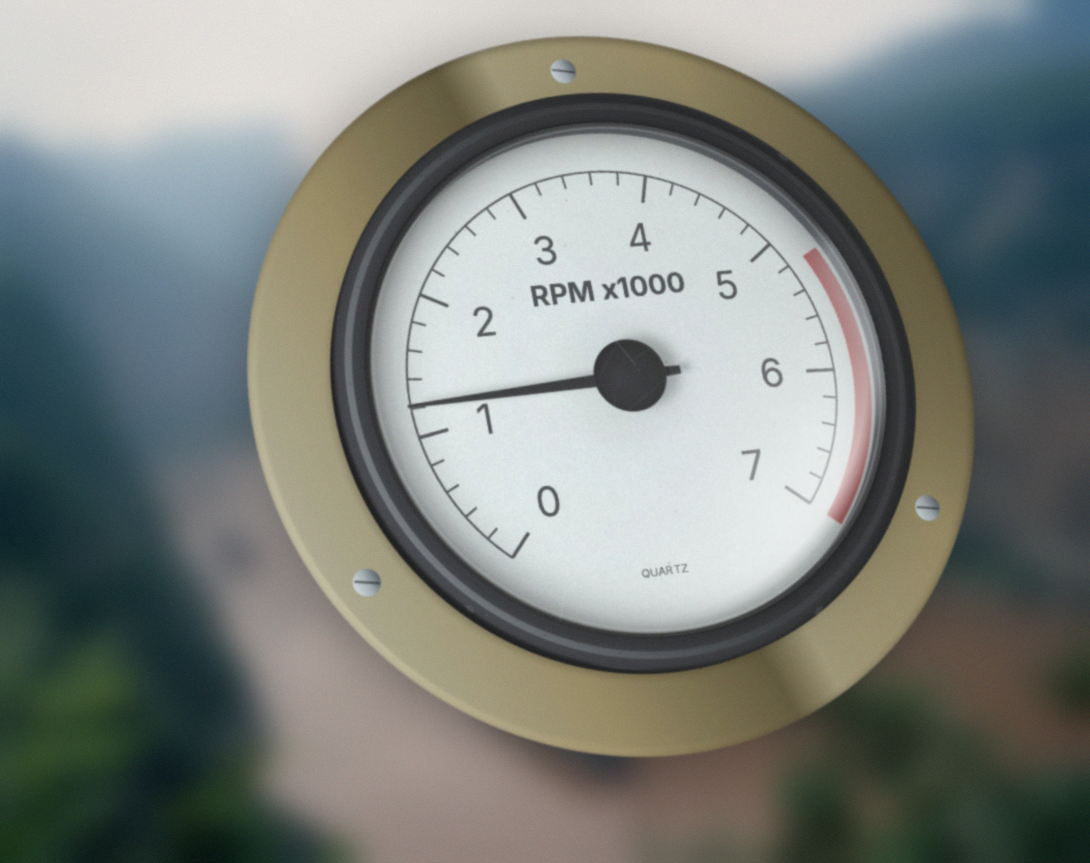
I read 1200 (rpm)
